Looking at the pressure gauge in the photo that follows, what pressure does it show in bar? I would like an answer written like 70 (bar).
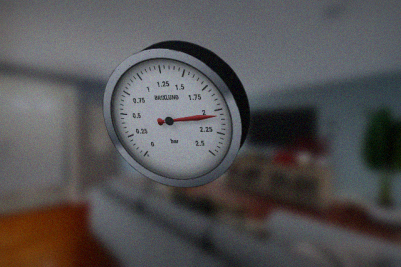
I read 2.05 (bar)
